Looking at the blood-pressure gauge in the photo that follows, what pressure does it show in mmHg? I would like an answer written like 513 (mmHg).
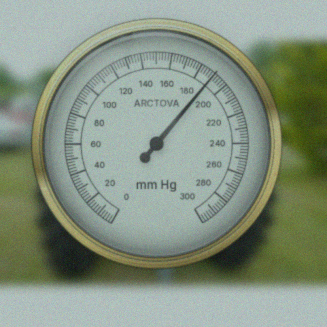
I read 190 (mmHg)
